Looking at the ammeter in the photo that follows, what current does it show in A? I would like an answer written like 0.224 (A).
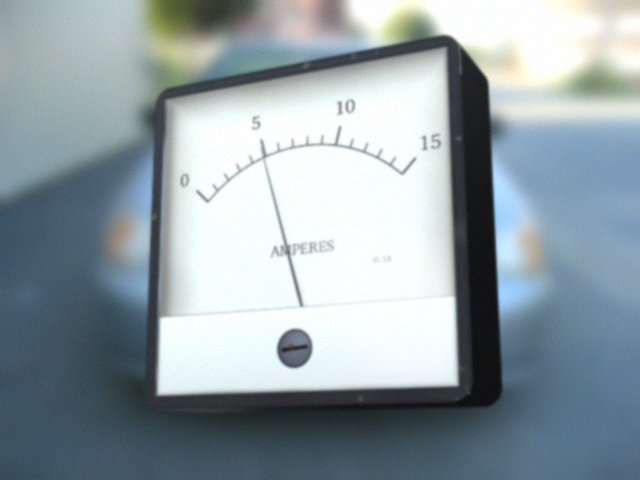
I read 5 (A)
